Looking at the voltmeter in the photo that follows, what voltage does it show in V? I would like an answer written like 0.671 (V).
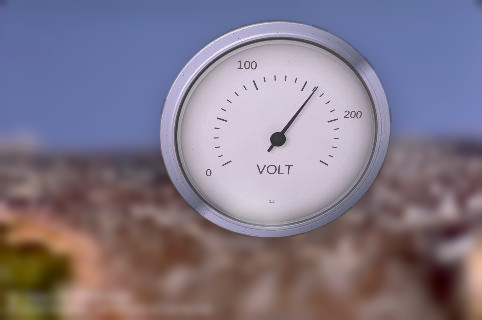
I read 160 (V)
